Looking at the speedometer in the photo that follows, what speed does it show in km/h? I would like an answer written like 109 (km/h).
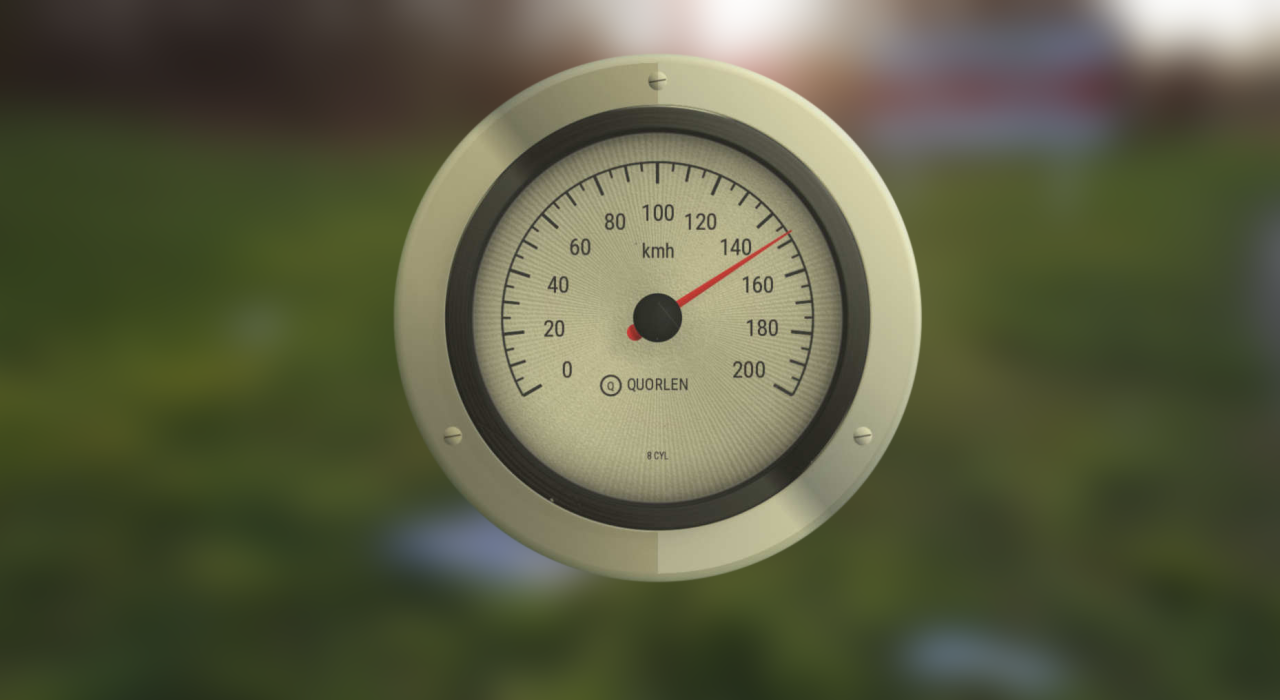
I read 147.5 (km/h)
